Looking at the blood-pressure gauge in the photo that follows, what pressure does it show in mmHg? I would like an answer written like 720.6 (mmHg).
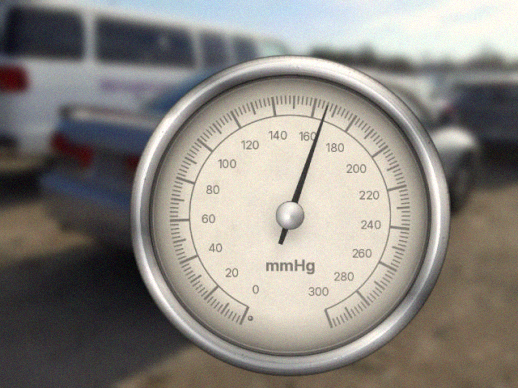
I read 166 (mmHg)
